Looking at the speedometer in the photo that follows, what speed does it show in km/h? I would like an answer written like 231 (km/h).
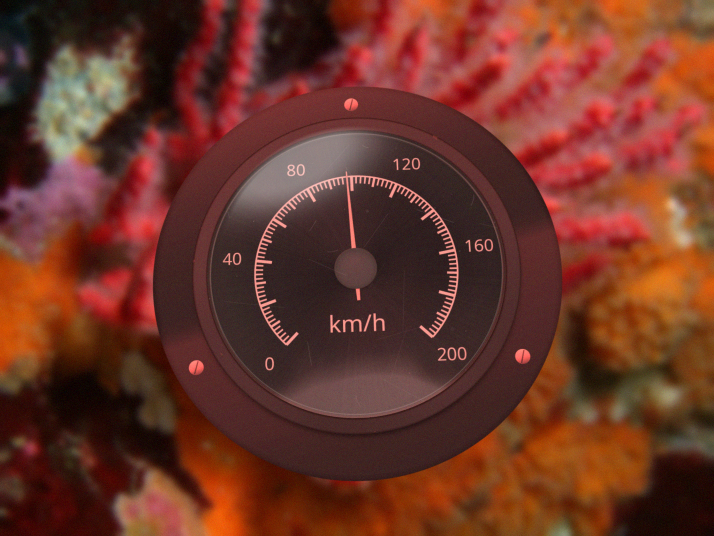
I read 98 (km/h)
